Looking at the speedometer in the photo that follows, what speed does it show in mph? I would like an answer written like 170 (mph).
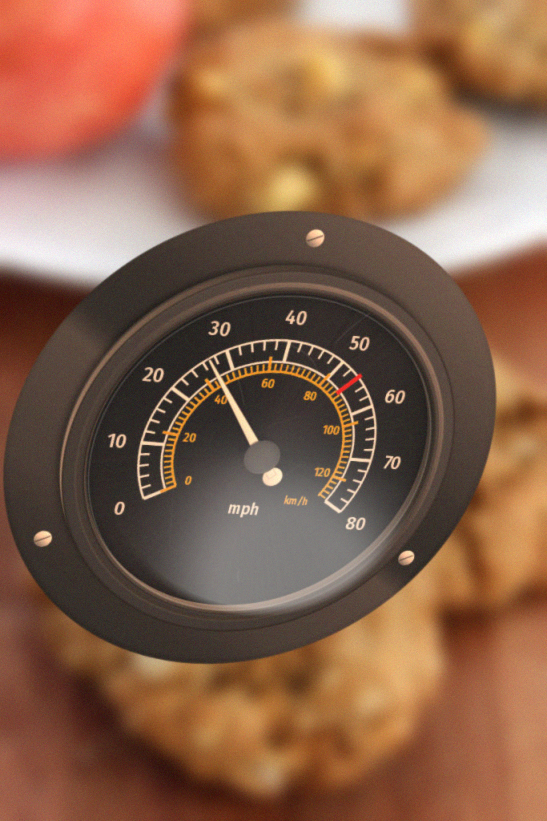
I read 27 (mph)
